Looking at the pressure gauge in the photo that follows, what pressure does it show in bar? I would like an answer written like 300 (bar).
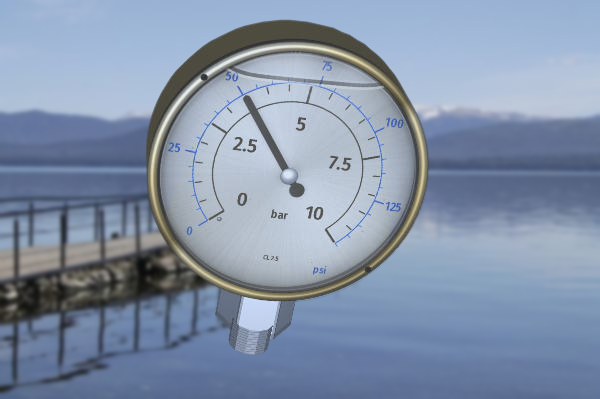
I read 3.5 (bar)
